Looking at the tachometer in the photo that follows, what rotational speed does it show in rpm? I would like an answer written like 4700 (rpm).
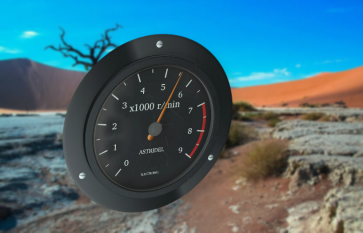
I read 5500 (rpm)
